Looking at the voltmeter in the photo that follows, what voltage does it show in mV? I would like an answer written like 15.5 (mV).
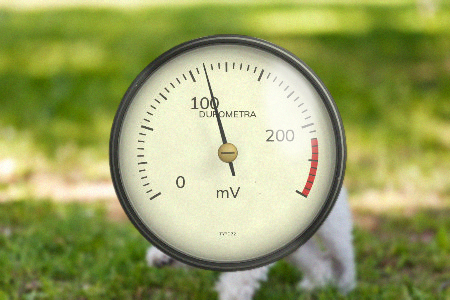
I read 110 (mV)
